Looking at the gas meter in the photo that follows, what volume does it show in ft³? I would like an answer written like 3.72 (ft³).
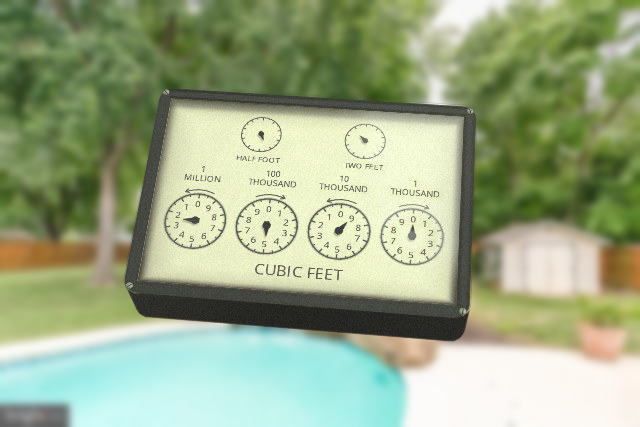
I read 249000 (ft³)
